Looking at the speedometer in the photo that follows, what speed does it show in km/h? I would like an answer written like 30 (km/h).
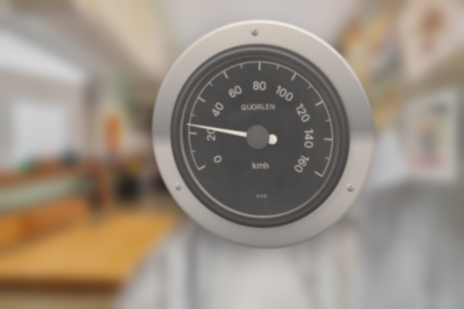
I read 25 (km/h)
